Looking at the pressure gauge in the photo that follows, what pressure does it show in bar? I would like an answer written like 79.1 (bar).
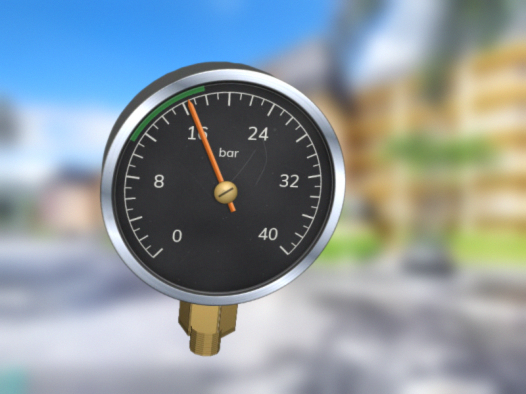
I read 16.5 (bar)
